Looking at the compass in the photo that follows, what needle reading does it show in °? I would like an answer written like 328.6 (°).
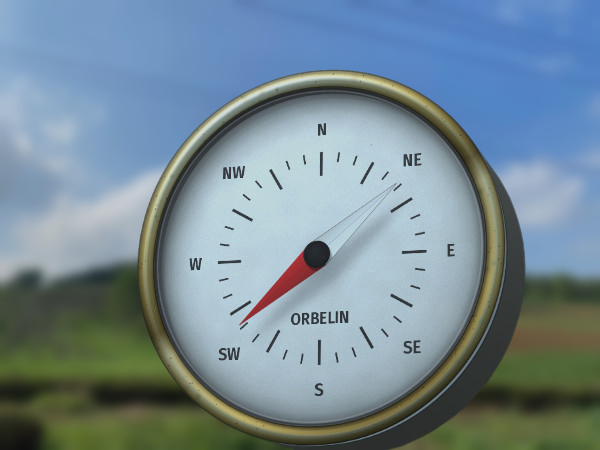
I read 230 (°)
